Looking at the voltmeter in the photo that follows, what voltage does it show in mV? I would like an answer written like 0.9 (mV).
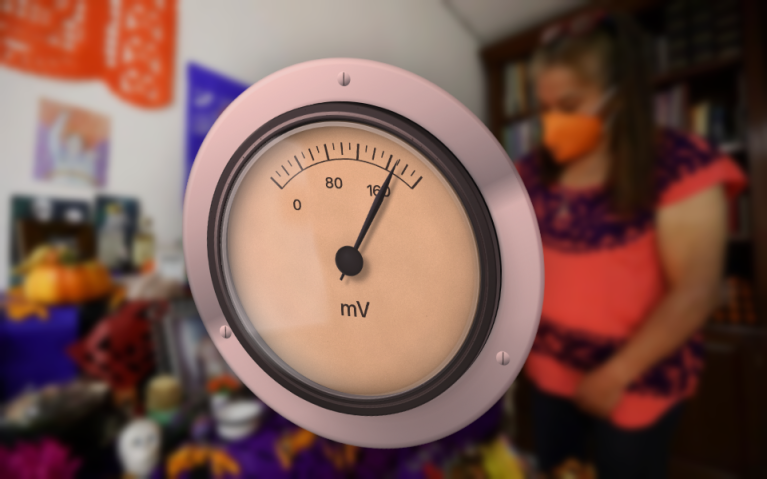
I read 170 (mV)
